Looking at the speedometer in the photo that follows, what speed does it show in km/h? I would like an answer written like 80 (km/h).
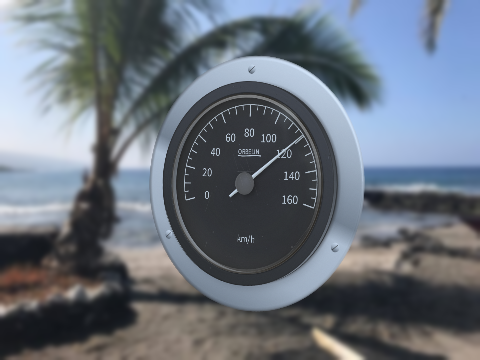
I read 120 (km/h)
